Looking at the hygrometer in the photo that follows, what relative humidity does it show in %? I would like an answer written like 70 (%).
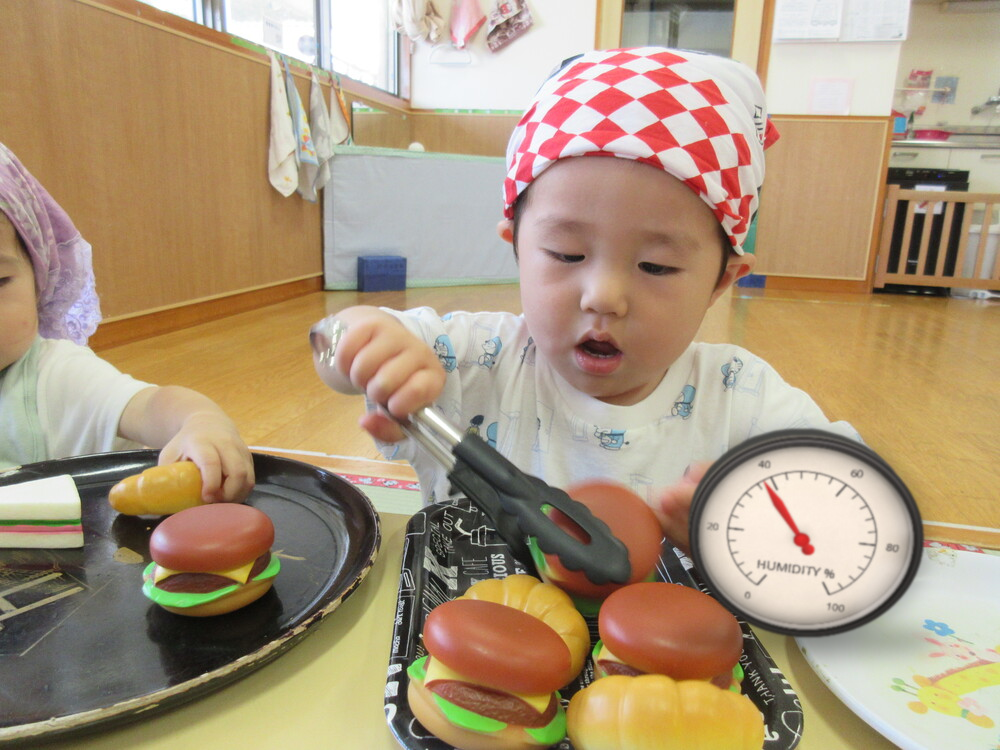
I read 38 (%)
